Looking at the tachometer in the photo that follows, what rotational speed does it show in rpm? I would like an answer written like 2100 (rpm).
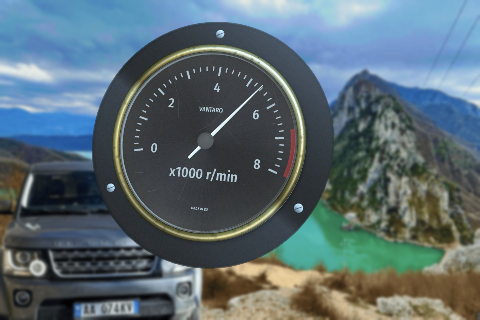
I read 5400 (rpm)
